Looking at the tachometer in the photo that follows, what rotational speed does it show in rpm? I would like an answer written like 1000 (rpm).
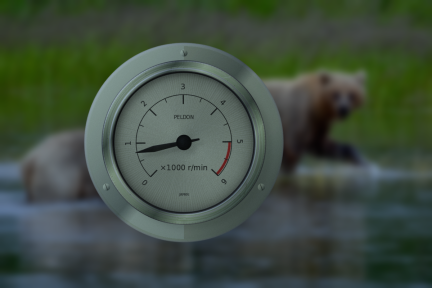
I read 750 (rpm)
